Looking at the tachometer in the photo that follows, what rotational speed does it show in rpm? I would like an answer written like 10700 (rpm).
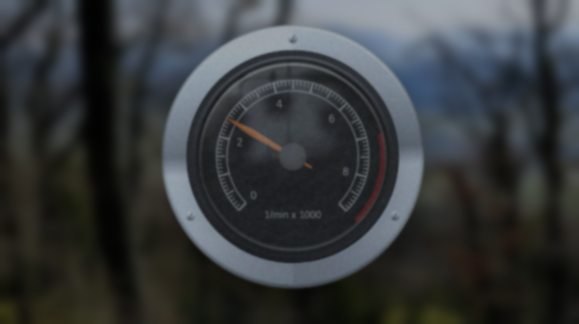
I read 2500 (rpm)
